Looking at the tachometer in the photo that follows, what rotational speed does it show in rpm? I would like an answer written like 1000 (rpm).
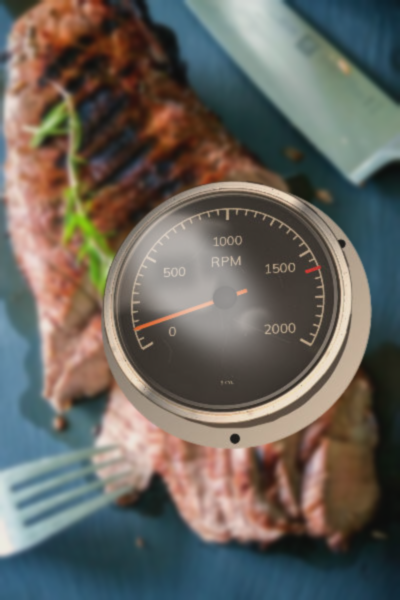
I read 100 (rpm)
